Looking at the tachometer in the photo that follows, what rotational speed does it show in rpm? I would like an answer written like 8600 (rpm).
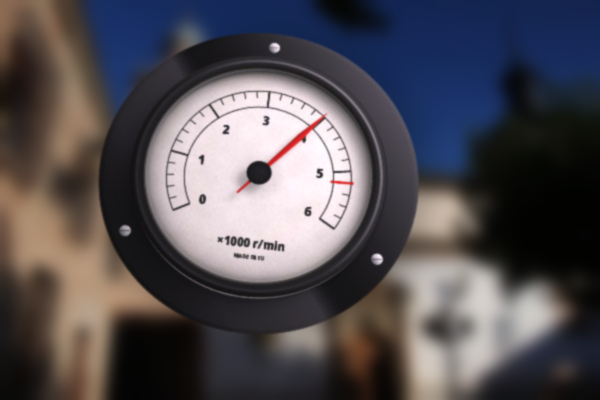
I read 4000 (rpm)
